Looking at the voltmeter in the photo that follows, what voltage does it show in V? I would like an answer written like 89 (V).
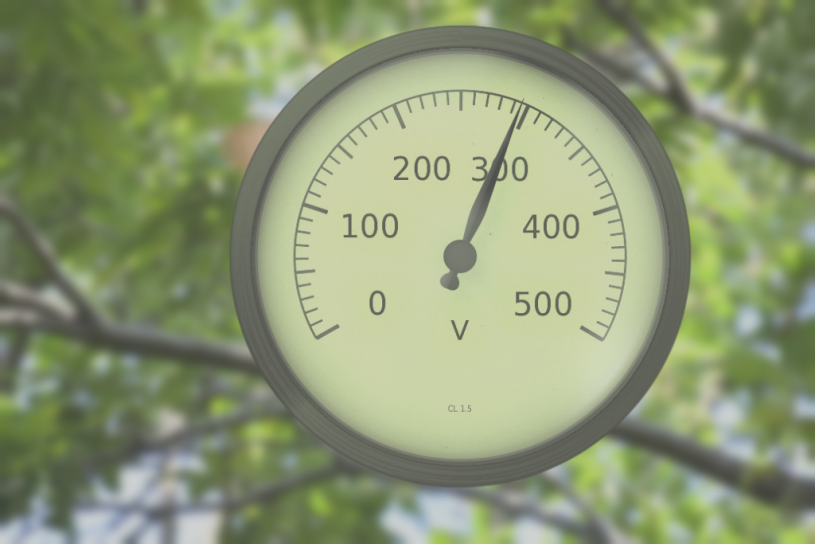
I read 295 (V)
